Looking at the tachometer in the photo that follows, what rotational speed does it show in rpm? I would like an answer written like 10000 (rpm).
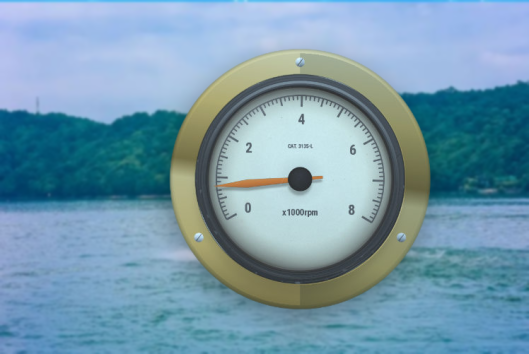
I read 800 (rpm)
